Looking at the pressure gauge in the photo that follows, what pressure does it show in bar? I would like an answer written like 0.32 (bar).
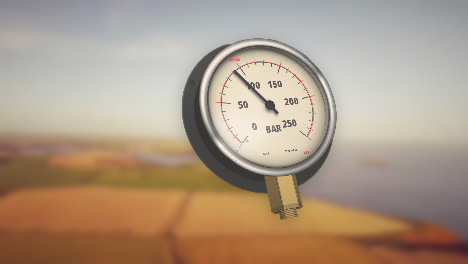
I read 90 (bar)
